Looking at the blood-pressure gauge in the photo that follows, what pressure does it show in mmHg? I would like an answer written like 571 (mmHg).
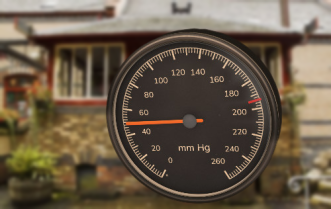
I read 50 (mmHg)
